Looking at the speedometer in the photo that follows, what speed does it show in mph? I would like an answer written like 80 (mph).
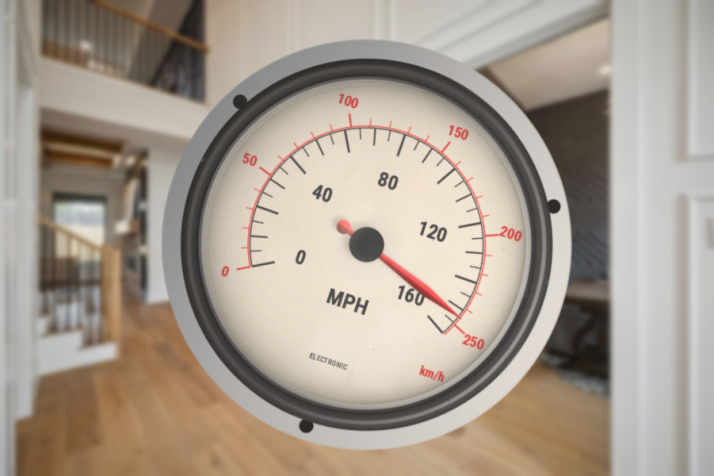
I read 152.5 (mph)
